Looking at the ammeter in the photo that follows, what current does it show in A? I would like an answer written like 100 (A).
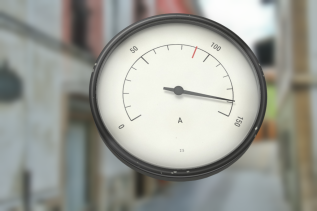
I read 140 (A)
